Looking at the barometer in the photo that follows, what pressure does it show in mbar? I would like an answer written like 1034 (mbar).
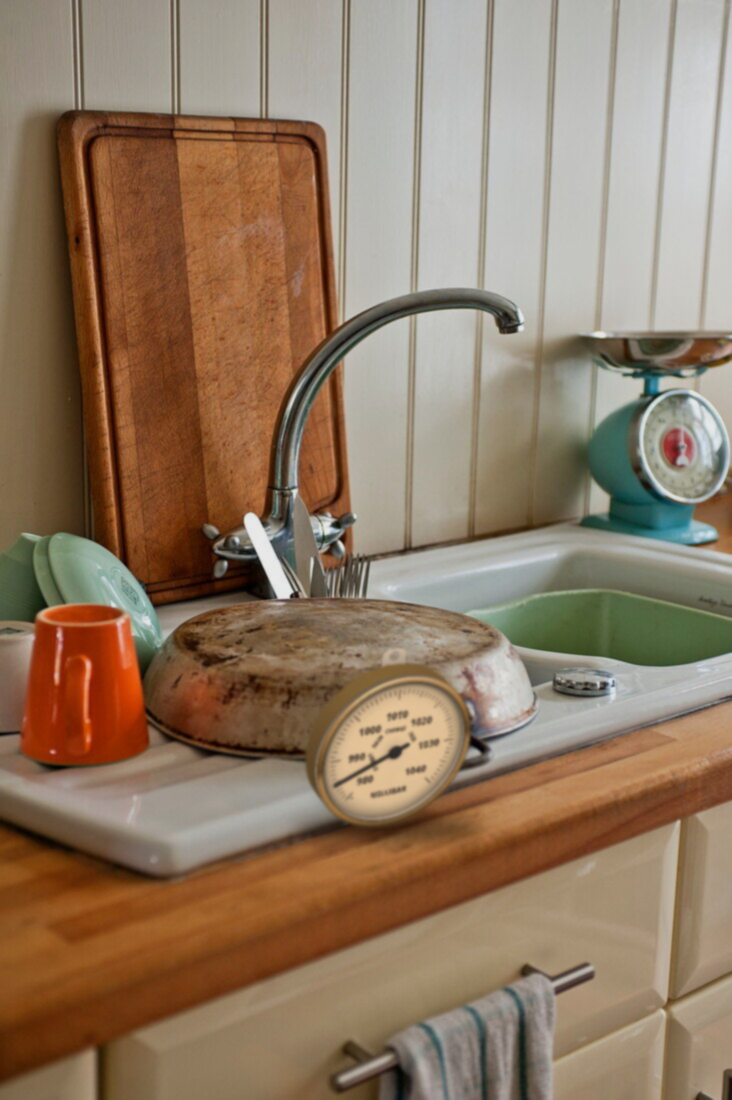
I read 985 (mbar)
